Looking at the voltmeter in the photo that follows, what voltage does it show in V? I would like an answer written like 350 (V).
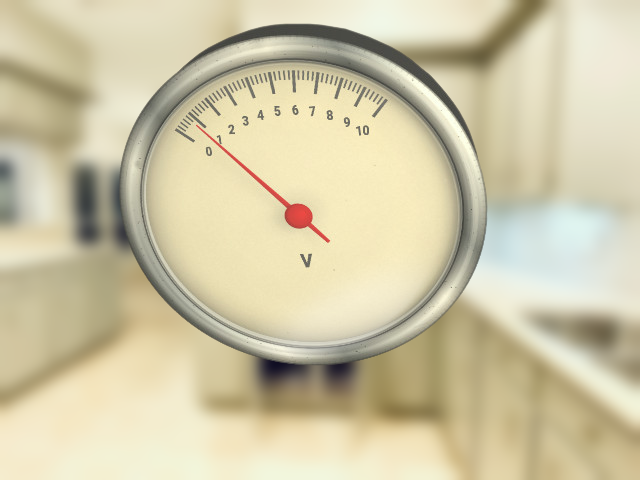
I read 1 (V)
